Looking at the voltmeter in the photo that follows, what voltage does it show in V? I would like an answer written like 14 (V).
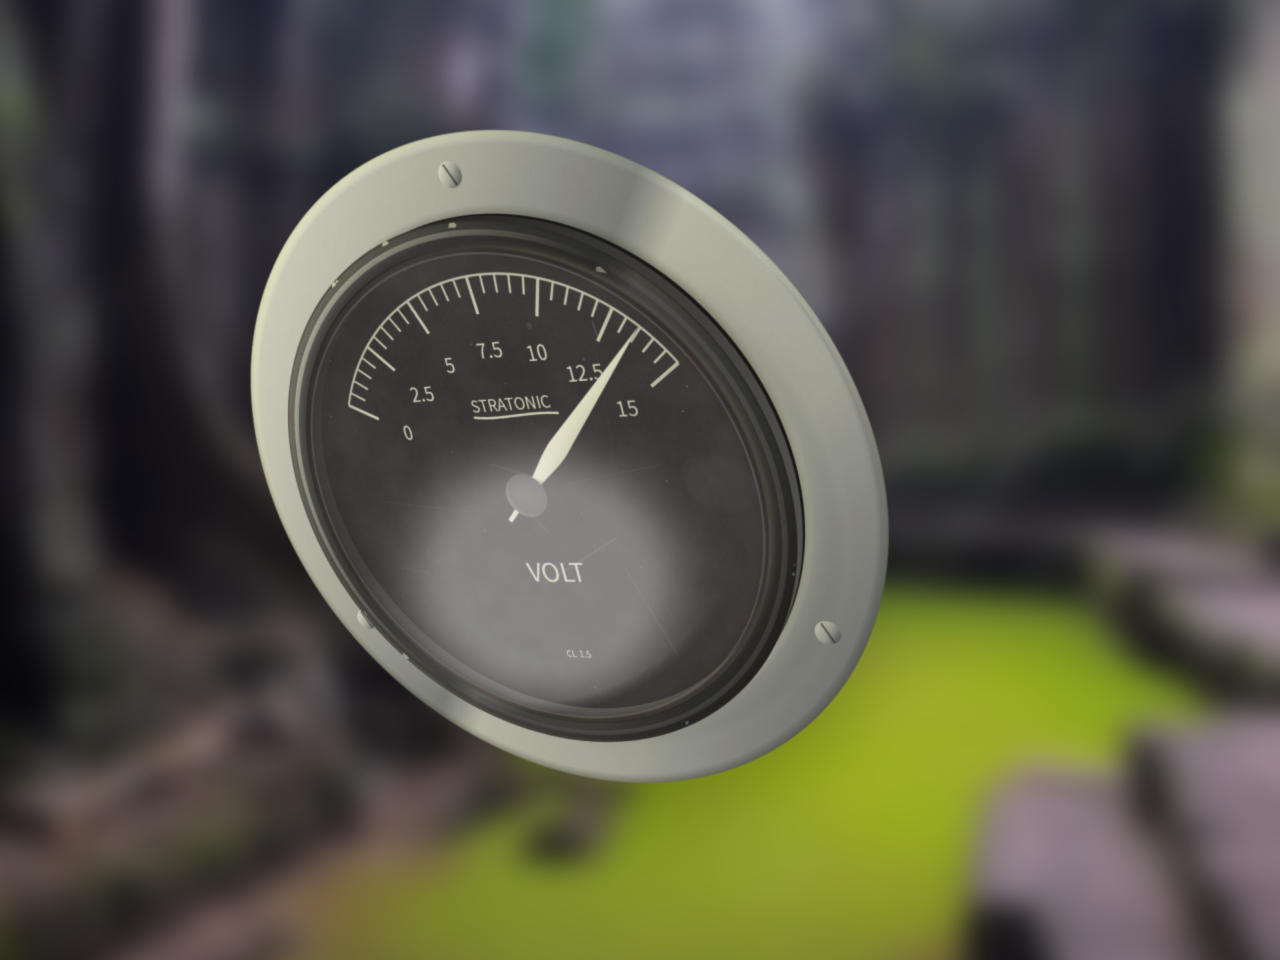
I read 13.5 (V)
